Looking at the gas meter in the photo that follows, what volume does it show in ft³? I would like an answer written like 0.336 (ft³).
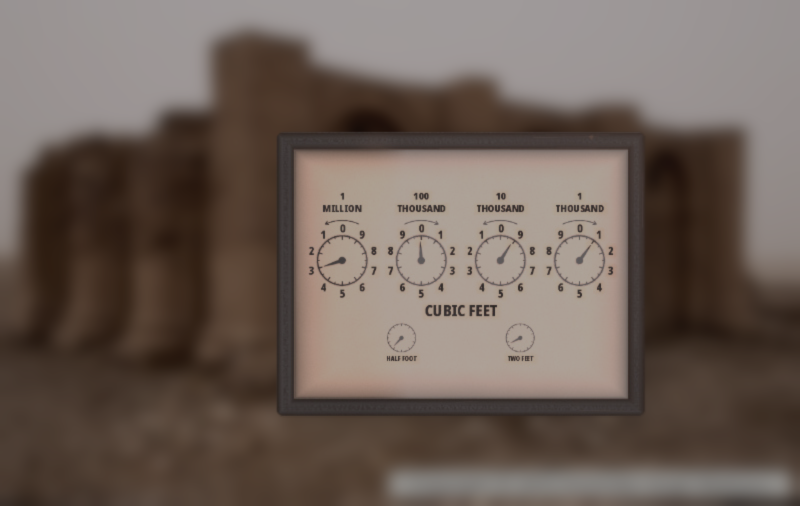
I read 299100 (ft³)
